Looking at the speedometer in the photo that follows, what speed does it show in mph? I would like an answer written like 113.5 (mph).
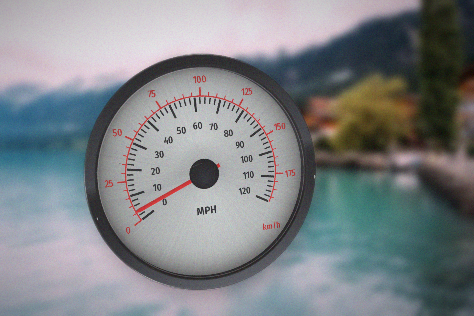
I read 4 (mph)
